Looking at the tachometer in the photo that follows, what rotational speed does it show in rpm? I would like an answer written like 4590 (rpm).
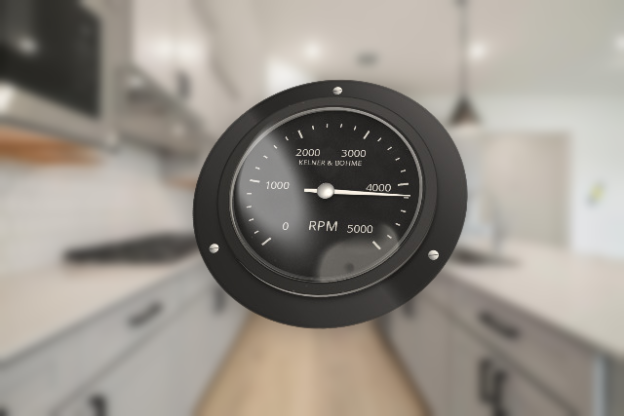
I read 4200 (rpm)
